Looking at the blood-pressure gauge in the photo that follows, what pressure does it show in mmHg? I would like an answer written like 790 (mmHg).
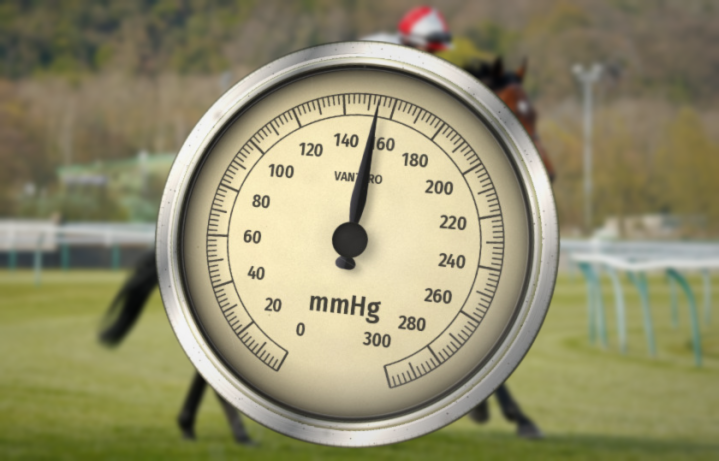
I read 154 (mmHg)
